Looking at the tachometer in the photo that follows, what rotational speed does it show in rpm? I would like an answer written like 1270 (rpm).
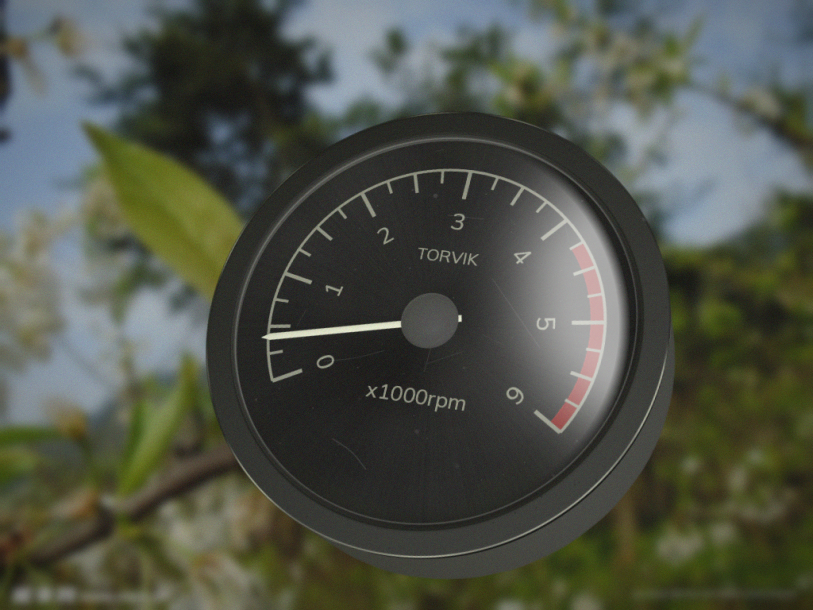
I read 375 (rpm)
